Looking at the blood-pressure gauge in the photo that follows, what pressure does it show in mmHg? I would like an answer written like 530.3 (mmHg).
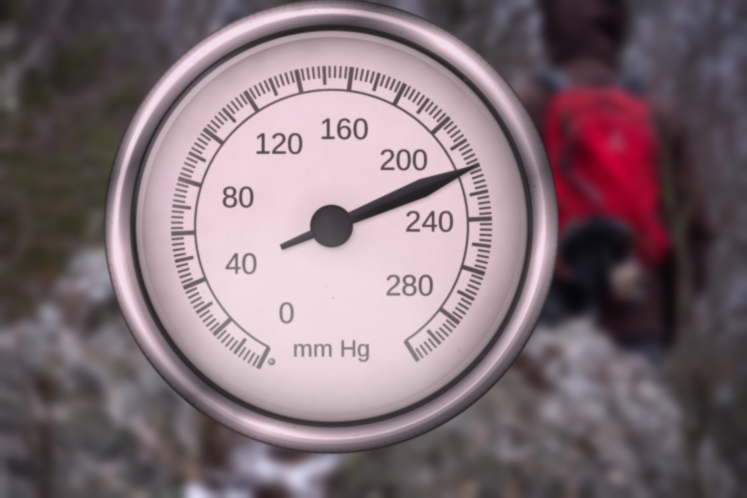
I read 220 (mmHg)
